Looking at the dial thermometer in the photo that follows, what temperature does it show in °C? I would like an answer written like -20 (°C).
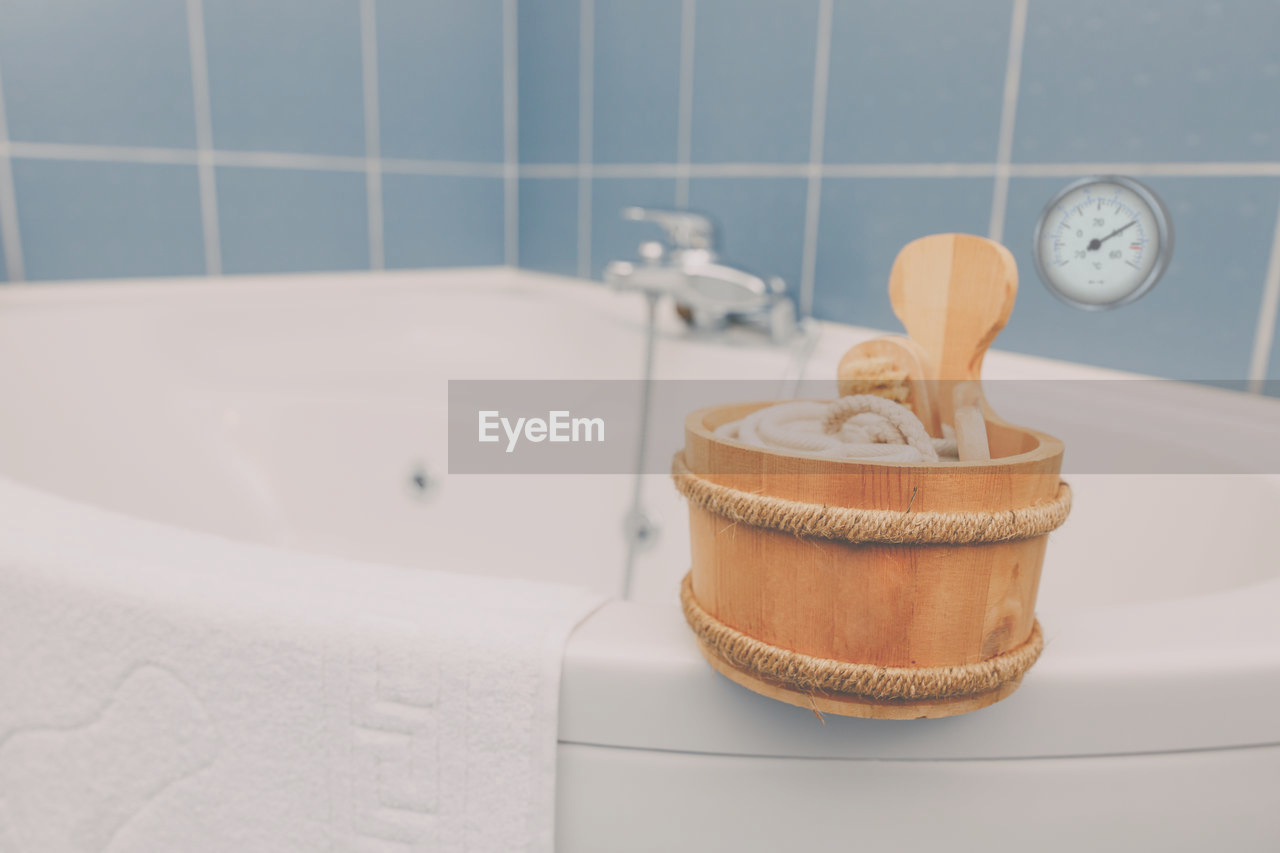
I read 40 (°C)
